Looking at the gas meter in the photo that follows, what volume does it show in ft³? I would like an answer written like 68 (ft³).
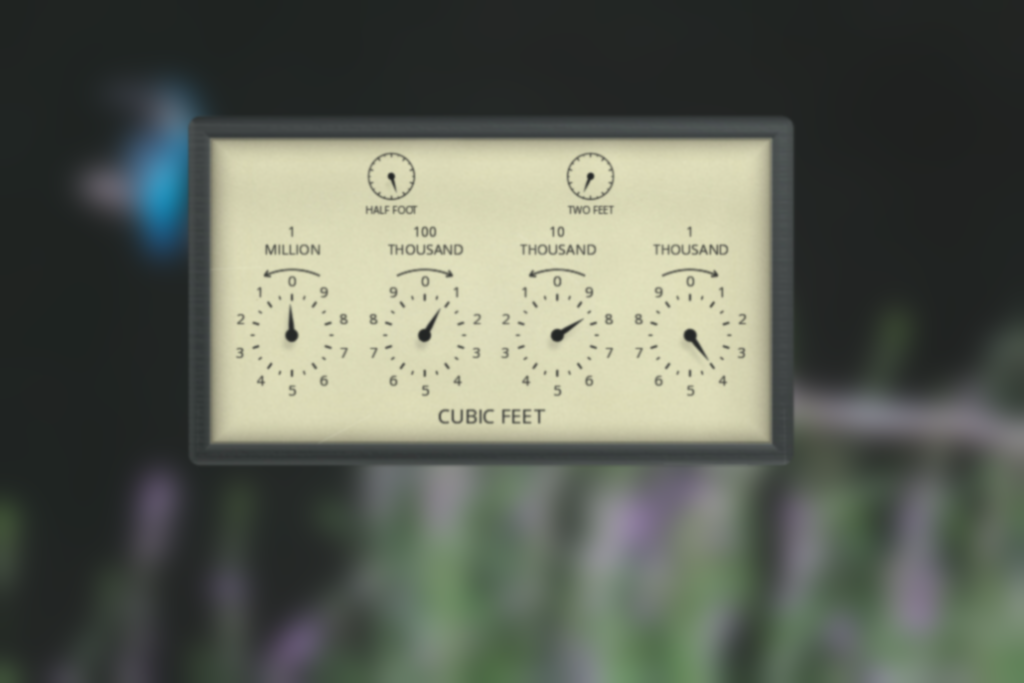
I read 8400 (ft³)
